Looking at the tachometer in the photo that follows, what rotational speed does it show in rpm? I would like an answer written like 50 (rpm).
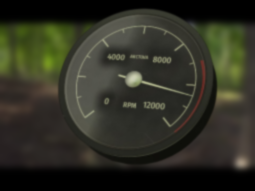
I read 10500 (rpm)
